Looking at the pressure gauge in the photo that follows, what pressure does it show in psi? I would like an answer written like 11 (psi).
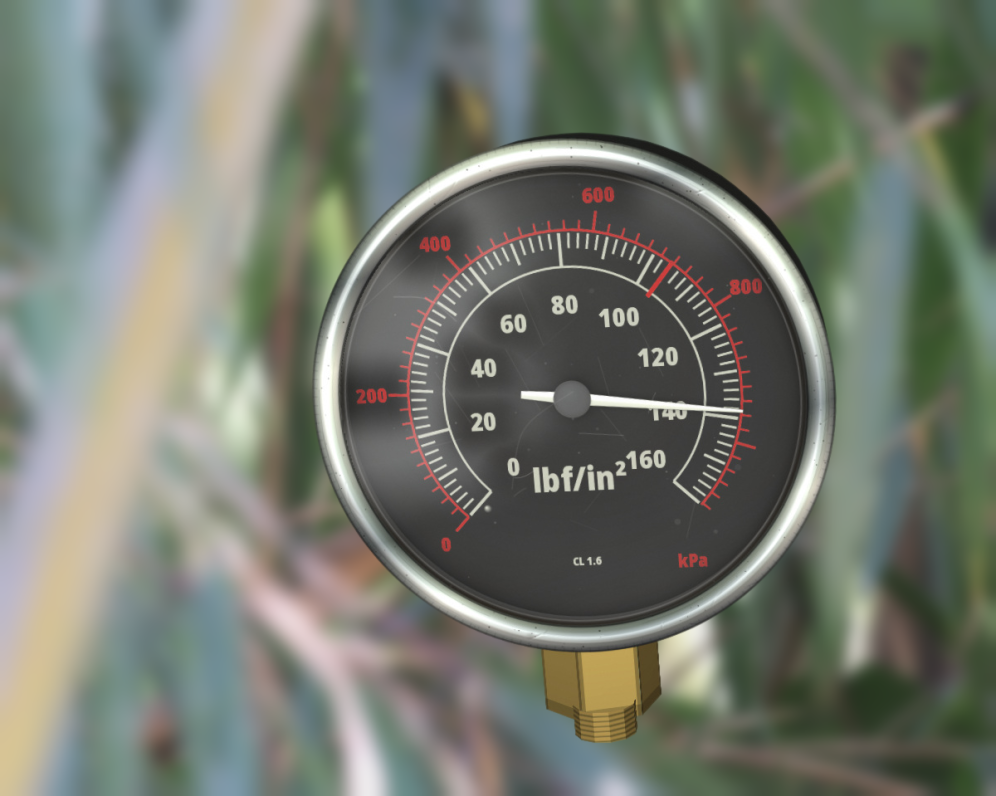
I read 138 (psi)
